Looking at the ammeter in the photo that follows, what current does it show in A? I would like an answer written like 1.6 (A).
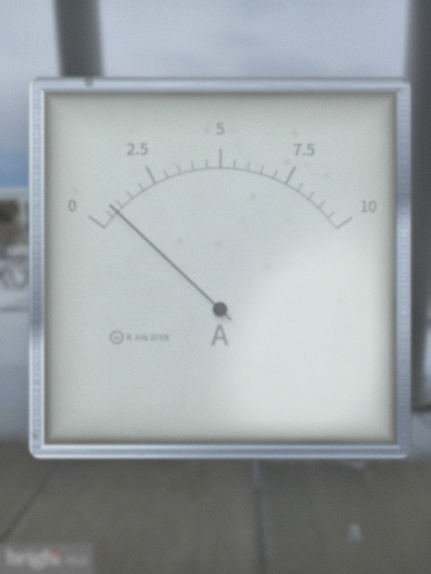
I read 0.75 (A)
